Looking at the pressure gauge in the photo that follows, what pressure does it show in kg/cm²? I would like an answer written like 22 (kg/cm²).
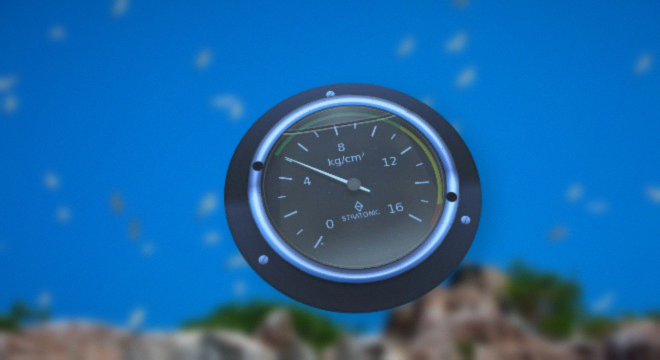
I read 5 (kg/cm²)
